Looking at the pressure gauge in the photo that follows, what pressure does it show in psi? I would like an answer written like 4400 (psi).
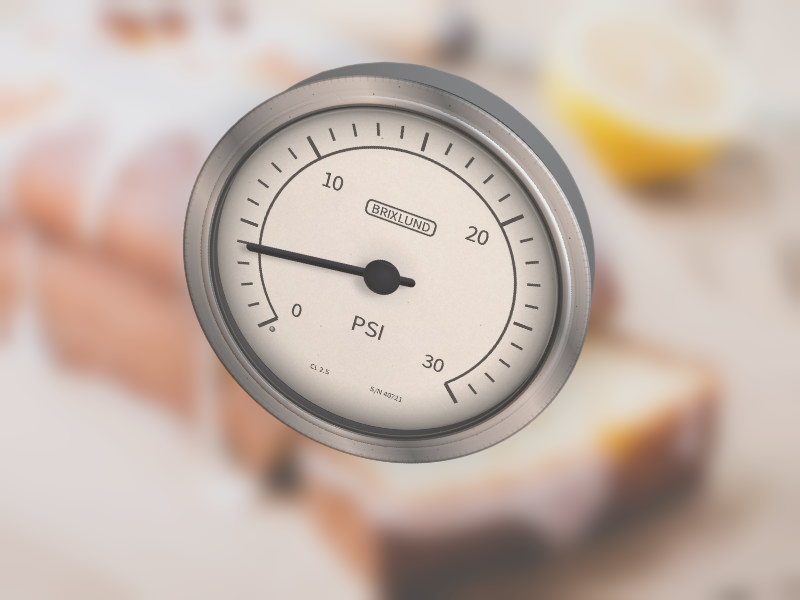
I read 4 (psi)
